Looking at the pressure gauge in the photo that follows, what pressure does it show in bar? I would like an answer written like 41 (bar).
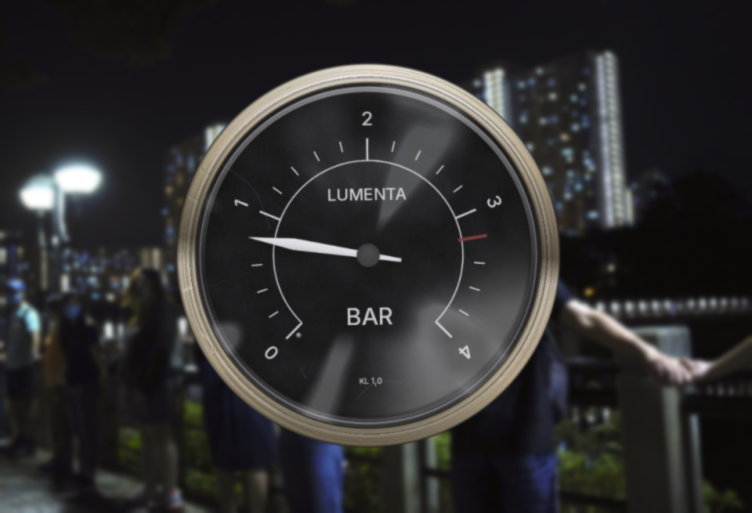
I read 0.8 (bar)
